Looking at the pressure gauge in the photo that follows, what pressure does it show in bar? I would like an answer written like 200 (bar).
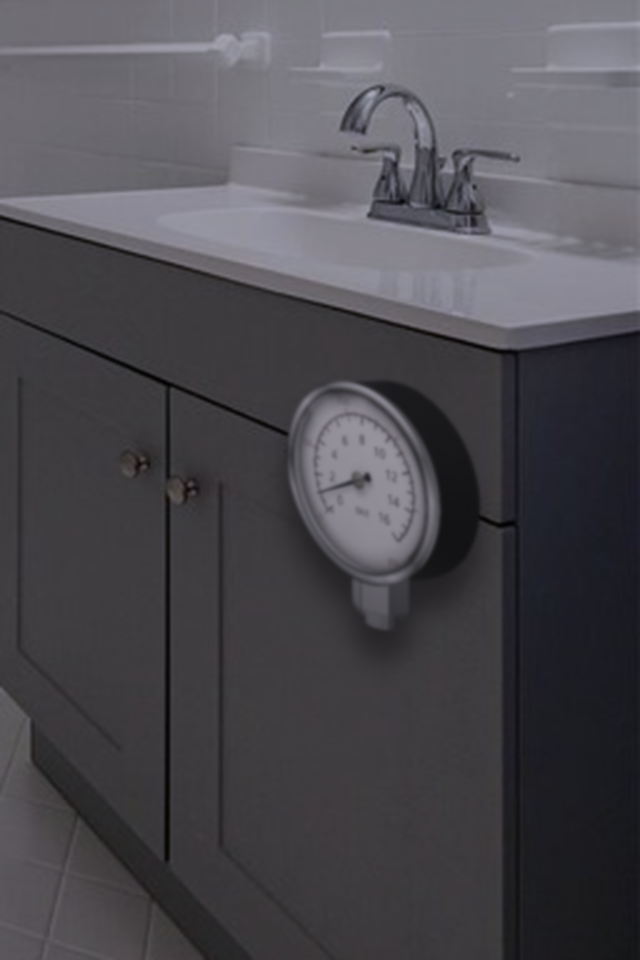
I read 1 (bar)
